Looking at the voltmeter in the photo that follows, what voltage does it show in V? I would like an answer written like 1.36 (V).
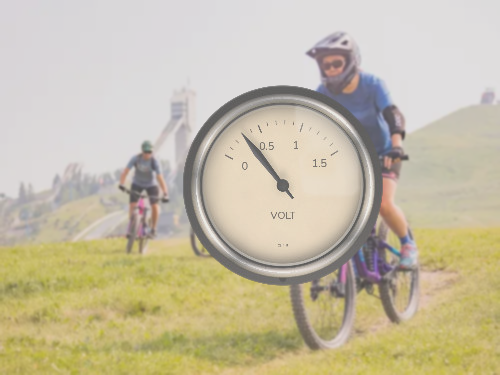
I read 0.3 (V)
